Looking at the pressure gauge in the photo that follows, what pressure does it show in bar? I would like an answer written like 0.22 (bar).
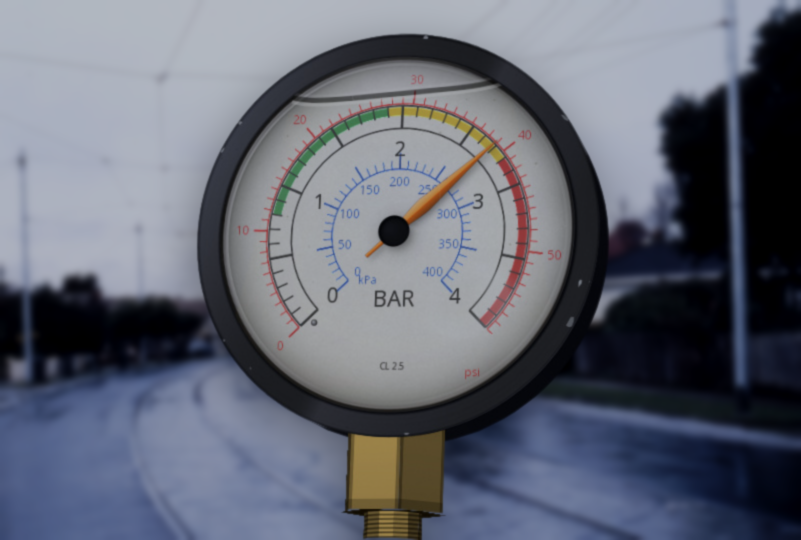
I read 2.7 (bar)
